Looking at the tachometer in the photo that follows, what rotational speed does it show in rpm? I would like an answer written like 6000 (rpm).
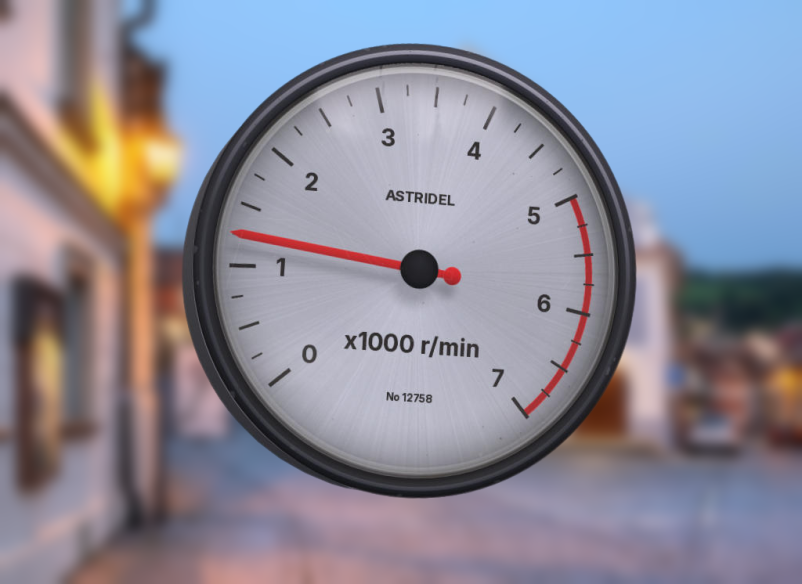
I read 1250 (rpm)
